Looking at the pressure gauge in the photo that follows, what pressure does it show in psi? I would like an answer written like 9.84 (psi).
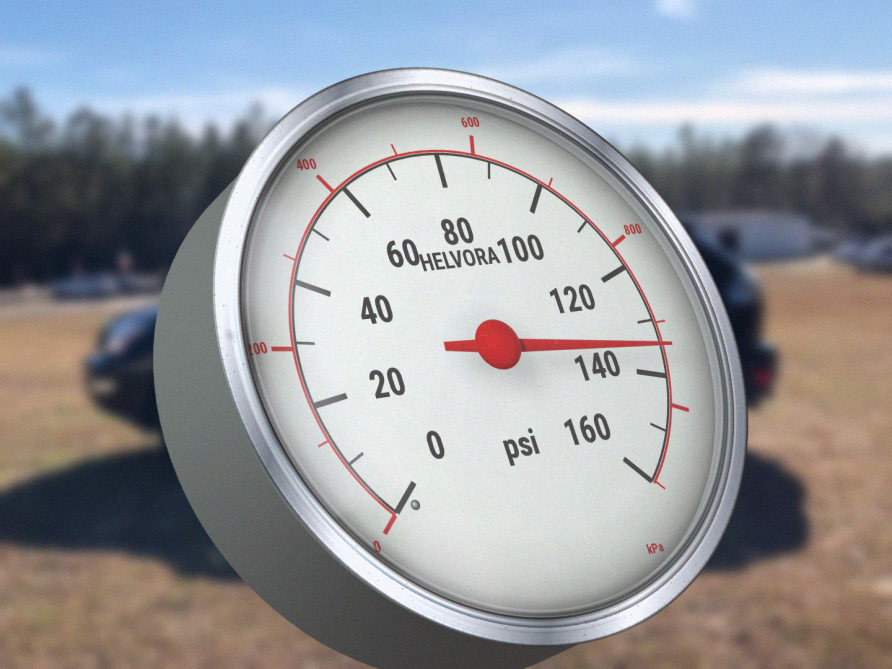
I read 135 (psi)
